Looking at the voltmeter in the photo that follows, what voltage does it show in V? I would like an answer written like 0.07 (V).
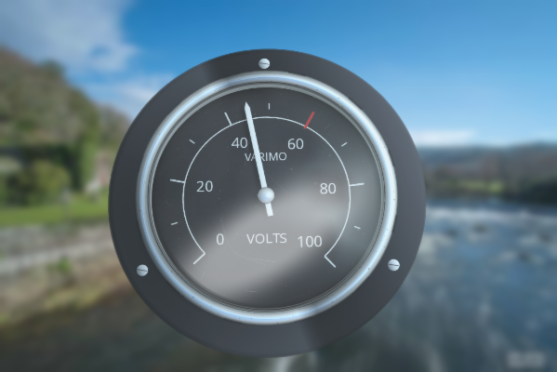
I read 45 (V)
